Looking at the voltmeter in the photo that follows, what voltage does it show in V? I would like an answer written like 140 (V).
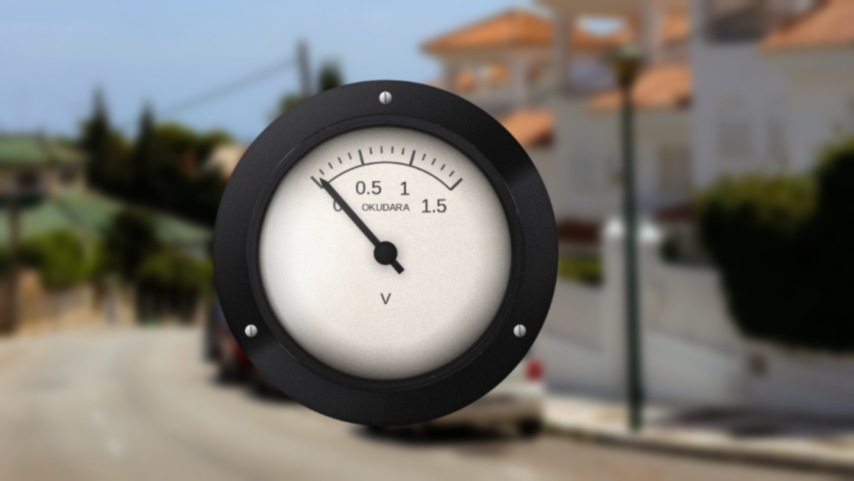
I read 0.05 (V)
